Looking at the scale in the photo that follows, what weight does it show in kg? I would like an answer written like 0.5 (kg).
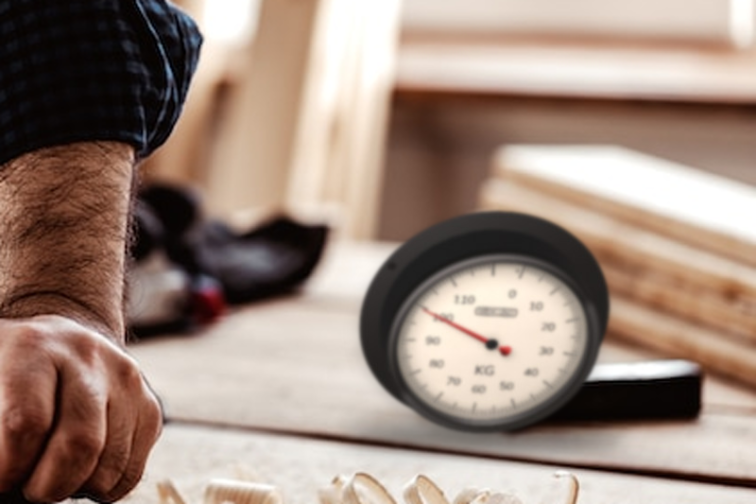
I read 100 (kg)
